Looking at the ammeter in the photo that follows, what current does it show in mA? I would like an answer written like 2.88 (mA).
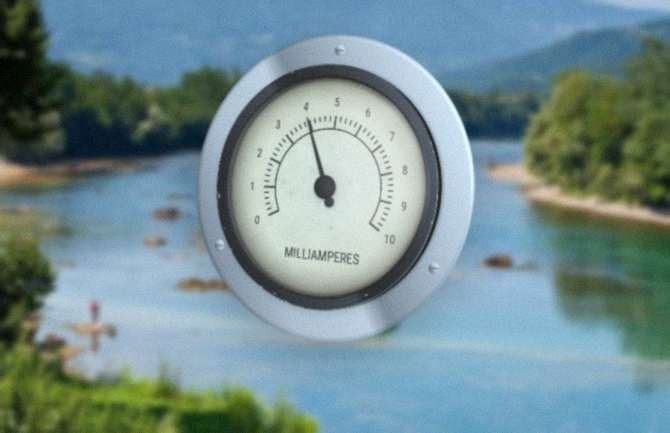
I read 4 (mA)
